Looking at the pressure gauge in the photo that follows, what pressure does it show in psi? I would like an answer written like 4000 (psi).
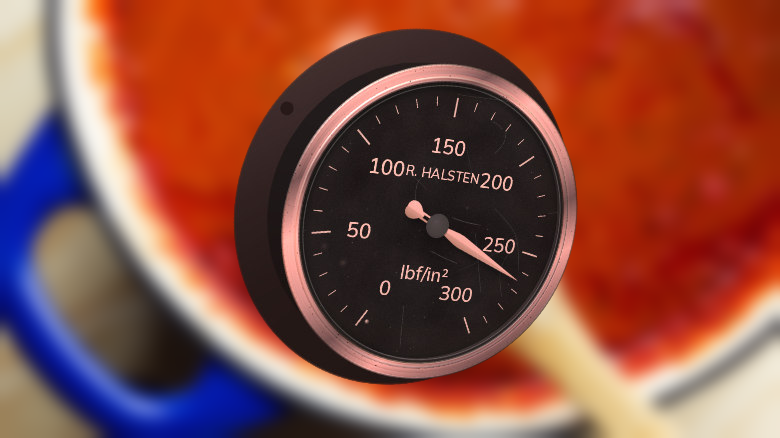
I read 265 (psi)
